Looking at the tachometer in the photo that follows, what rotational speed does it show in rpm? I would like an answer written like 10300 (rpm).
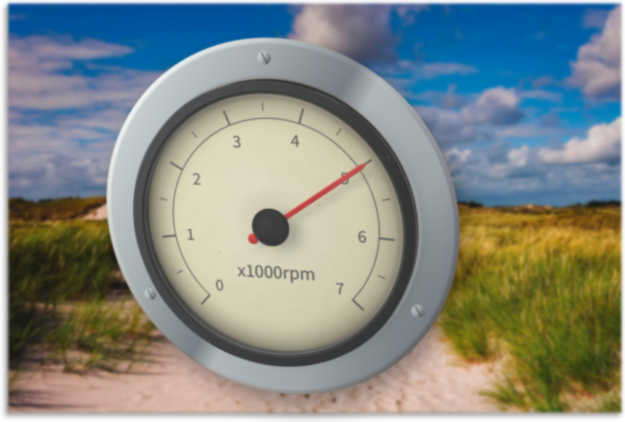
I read 5000 (rpm)
